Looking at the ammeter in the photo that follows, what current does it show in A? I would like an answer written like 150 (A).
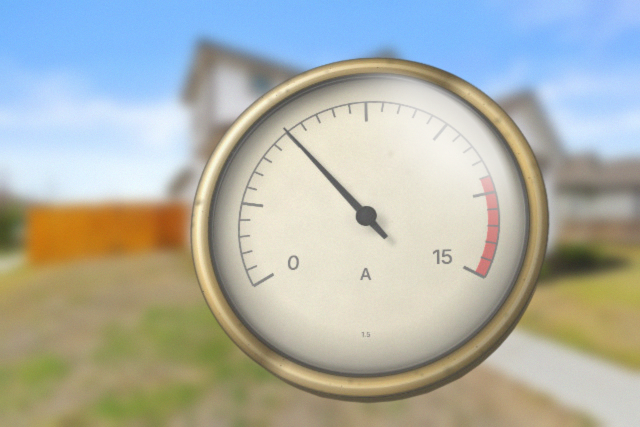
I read 5 (A)
